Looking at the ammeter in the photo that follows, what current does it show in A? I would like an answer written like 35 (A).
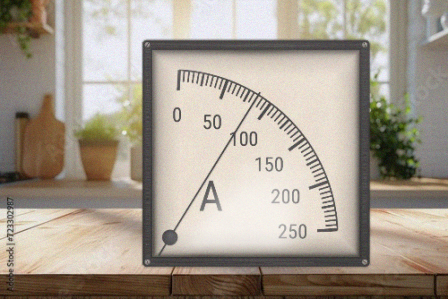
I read 85 (A)
